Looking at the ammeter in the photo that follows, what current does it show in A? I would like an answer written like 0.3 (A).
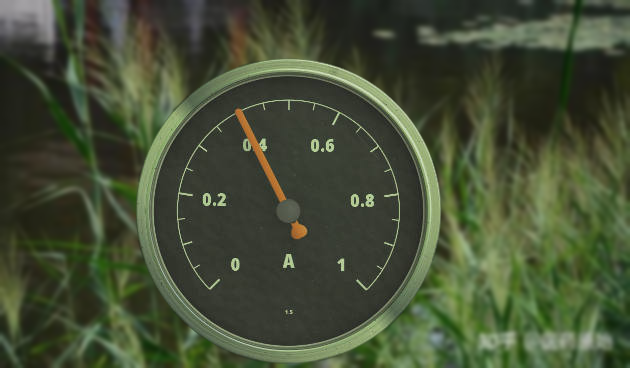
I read 0.4 (A)
